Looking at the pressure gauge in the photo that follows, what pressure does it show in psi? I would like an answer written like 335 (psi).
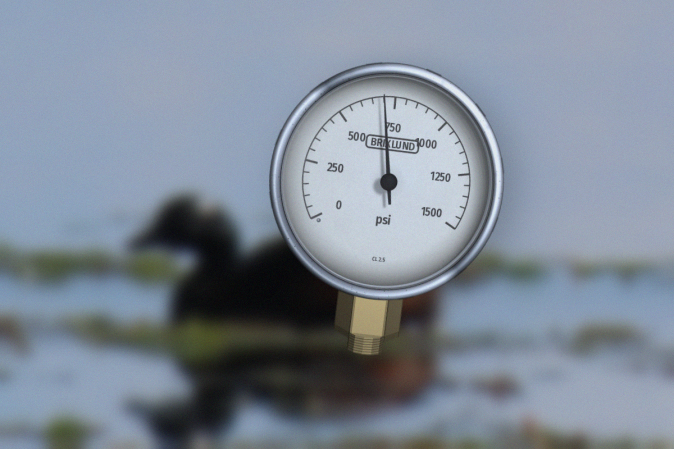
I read 700 (psi)
